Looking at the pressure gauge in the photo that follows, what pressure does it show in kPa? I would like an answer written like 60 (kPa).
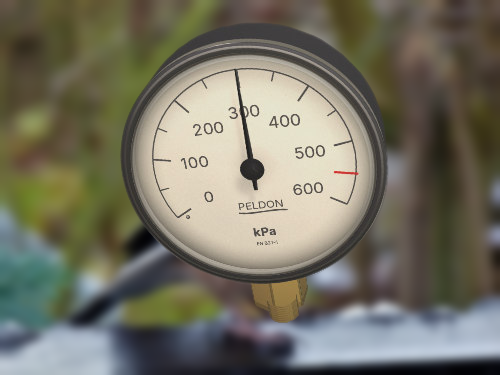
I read 300 (kPa)
